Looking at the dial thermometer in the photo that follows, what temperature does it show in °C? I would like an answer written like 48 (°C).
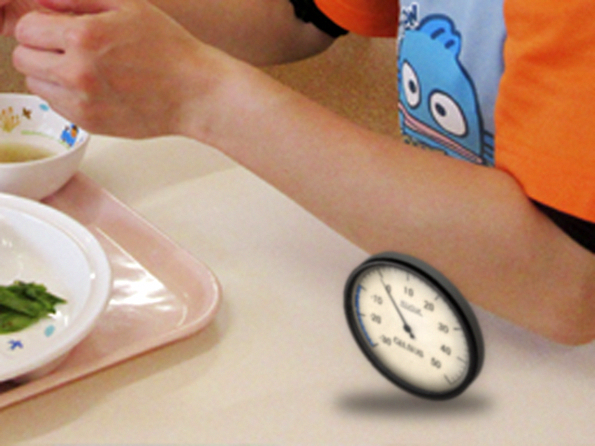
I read 0 (°C)
